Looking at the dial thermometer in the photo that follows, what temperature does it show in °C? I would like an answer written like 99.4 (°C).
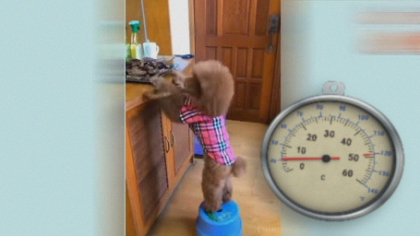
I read 5 (°C)
